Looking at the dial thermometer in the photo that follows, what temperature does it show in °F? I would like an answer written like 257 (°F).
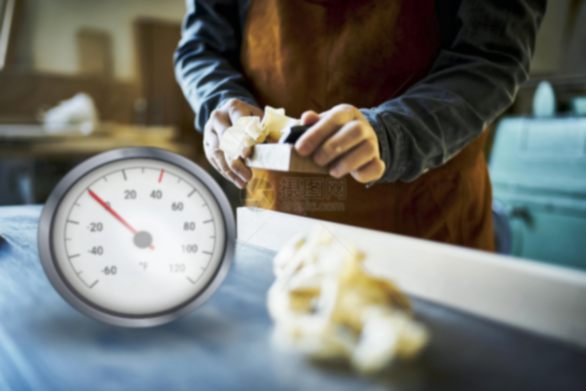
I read 0 (°F)
